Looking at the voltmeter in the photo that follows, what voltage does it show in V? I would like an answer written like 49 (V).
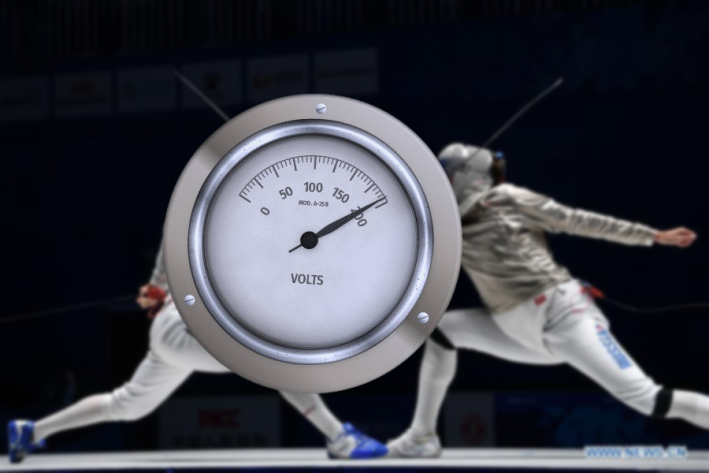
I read 195 (V)
